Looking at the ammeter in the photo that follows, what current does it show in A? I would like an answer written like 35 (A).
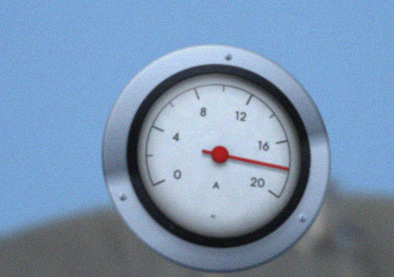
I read 18 (A)
